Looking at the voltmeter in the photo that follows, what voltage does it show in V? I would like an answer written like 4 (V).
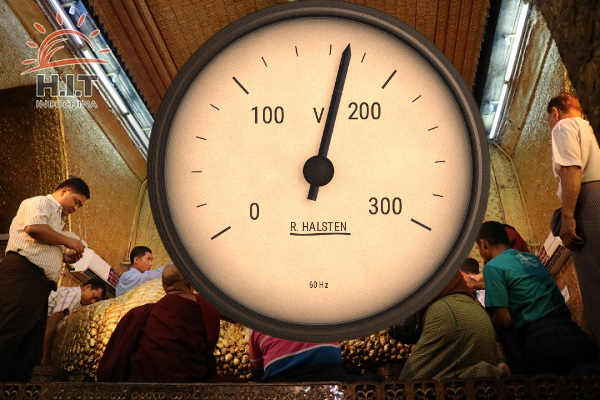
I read 170 (V)
